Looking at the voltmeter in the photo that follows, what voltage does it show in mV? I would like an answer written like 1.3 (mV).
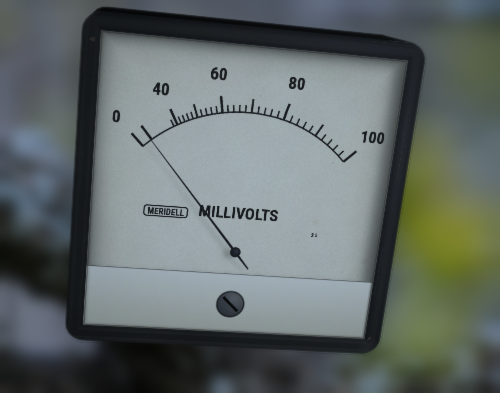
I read 20 (mV)
